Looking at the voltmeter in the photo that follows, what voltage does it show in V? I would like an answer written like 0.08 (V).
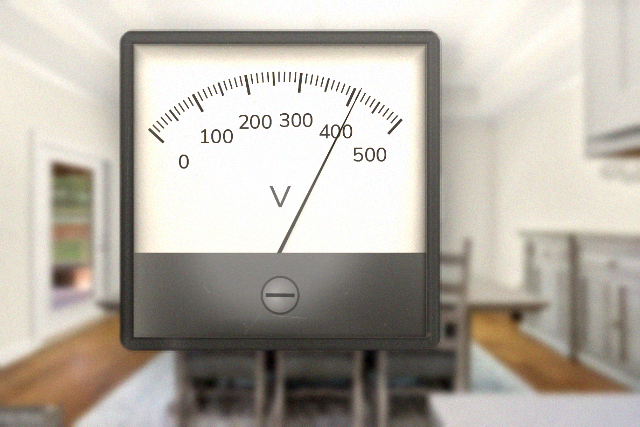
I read 410 (V)
